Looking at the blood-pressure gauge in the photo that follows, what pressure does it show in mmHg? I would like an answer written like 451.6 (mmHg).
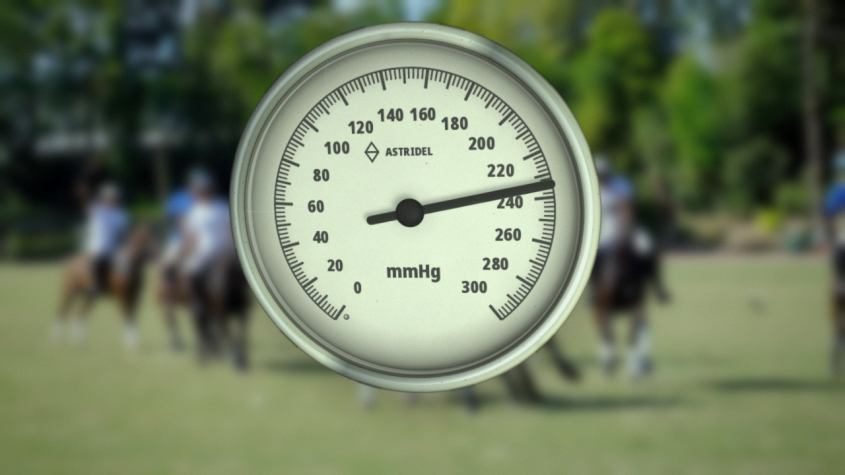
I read 234 (mmHg)
